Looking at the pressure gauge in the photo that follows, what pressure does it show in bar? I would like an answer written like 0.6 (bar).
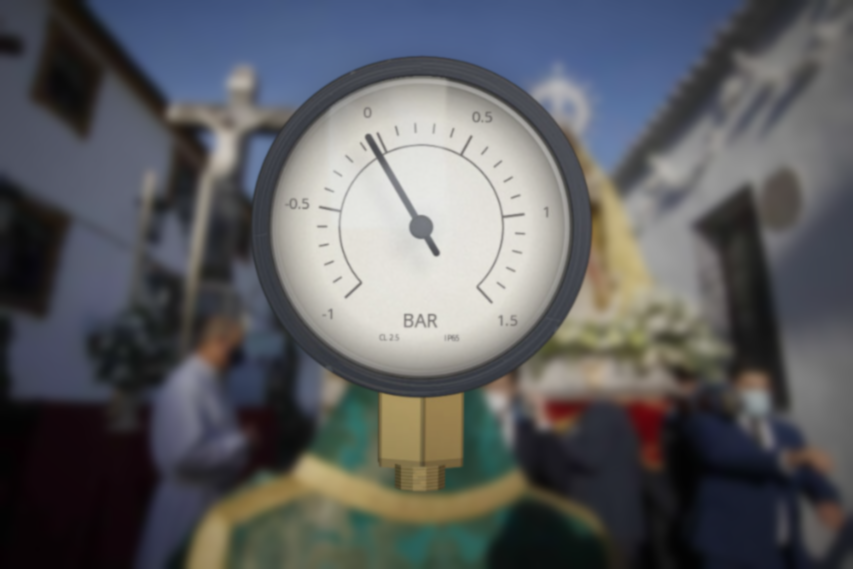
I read -0.05 (bar)
